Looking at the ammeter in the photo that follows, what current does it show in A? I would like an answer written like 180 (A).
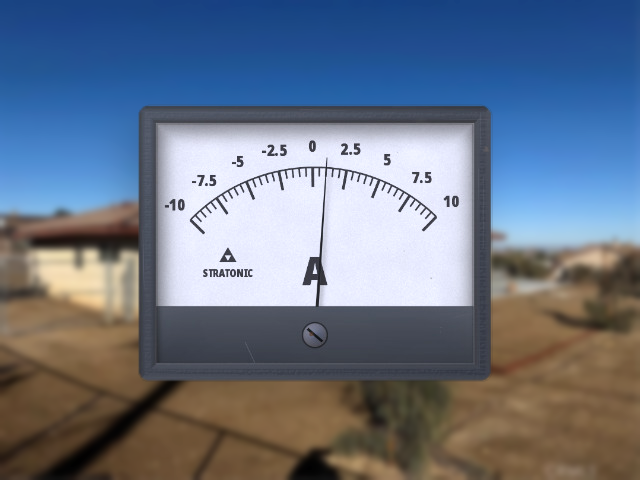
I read 1 (A)
